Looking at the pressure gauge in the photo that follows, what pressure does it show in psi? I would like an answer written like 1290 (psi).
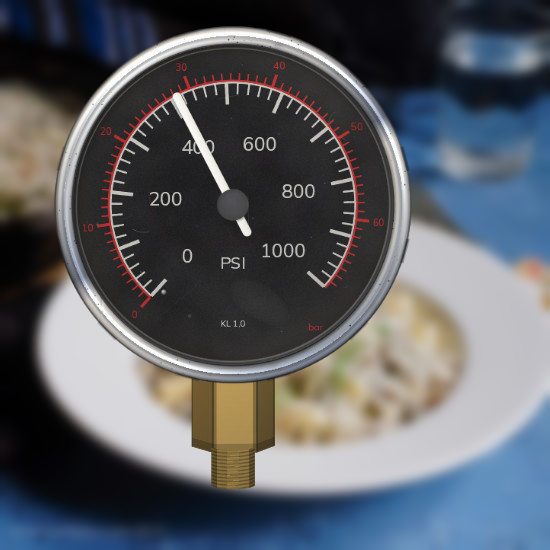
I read 410 (psi)
